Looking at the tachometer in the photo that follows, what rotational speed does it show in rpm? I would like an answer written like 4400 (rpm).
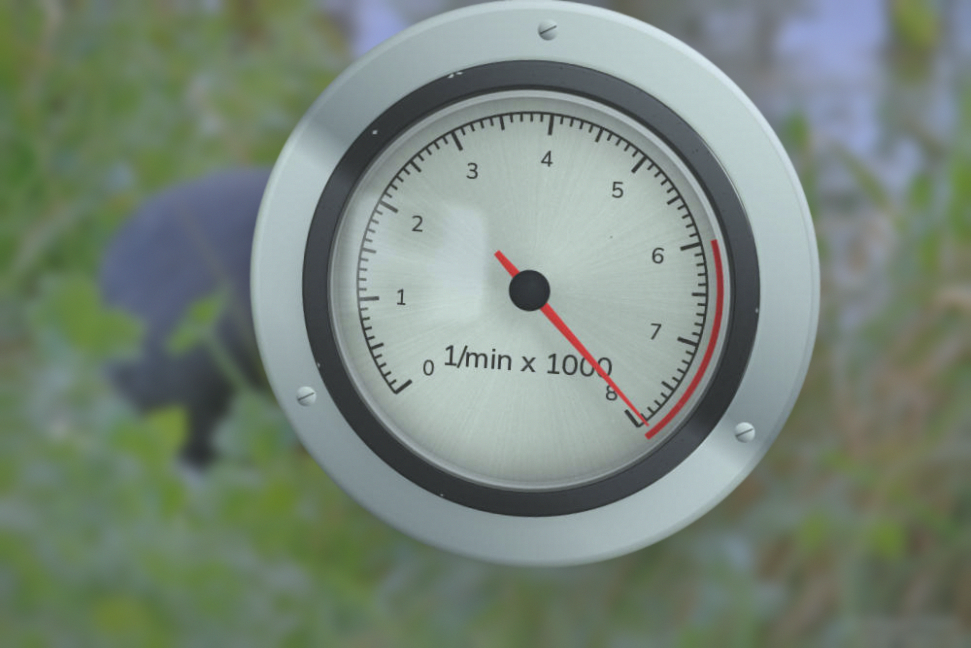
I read 7900 (rpm)
